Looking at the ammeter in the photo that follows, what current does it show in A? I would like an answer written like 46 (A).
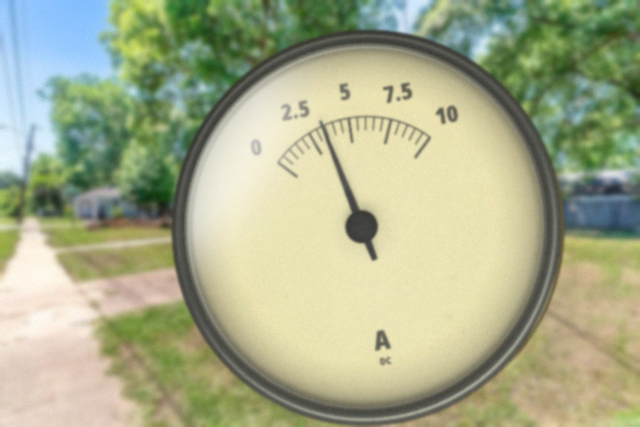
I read 3.5 (A)
